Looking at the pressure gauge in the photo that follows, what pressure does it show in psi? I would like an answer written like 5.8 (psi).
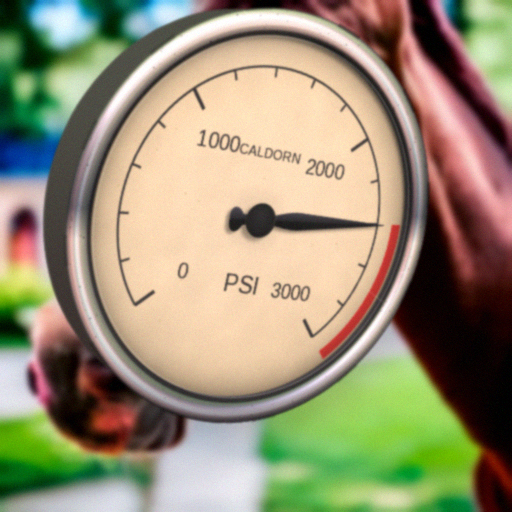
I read 2400 (psi)
